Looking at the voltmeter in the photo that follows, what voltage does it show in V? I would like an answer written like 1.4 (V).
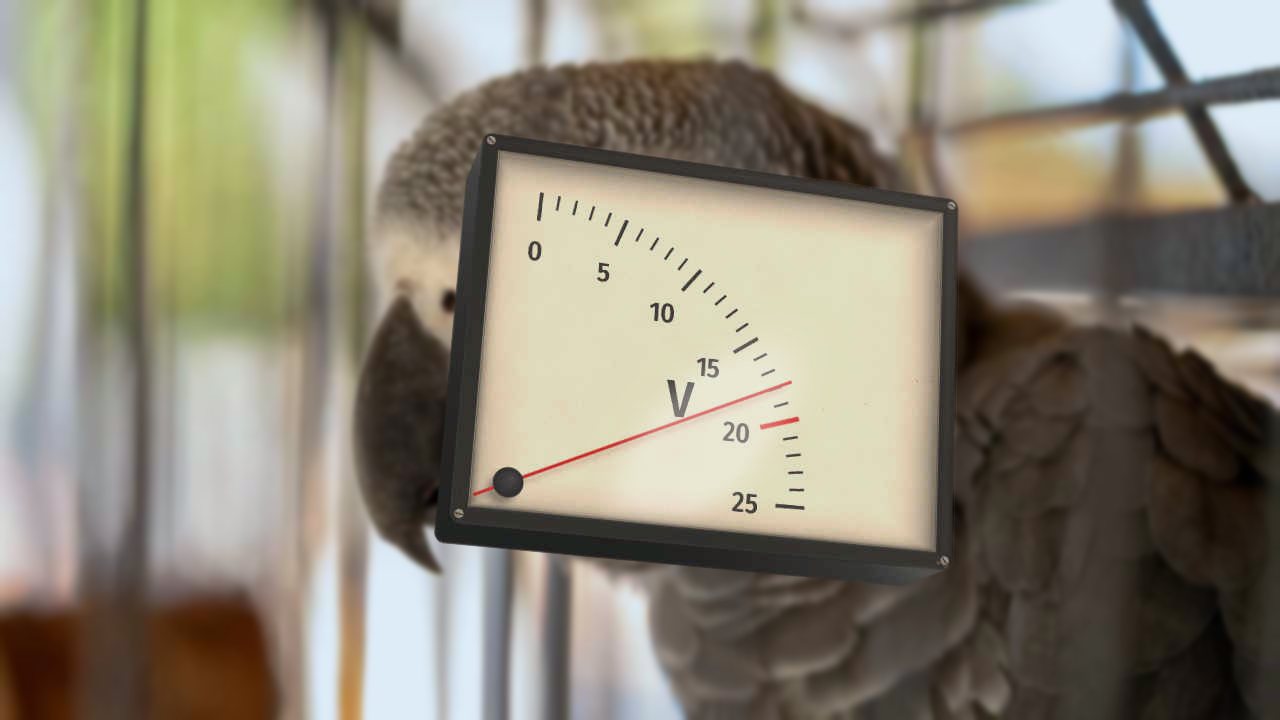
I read 18 (V)
